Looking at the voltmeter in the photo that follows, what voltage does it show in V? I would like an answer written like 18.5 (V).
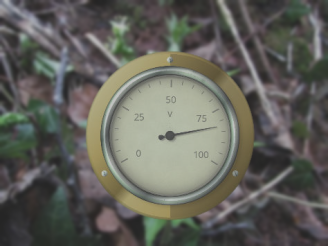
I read 82.5 (V)
